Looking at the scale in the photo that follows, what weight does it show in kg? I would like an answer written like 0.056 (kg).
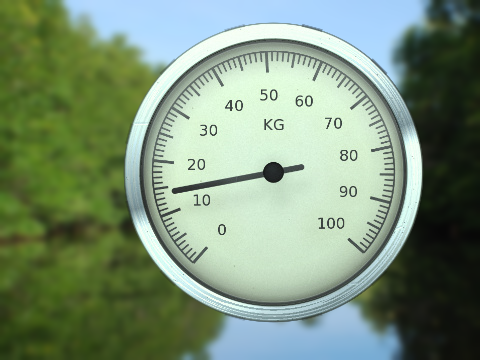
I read 14 (kg)
